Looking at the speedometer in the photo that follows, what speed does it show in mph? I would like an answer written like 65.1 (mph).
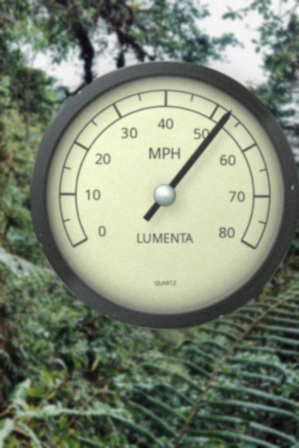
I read 52.5 (mph)
